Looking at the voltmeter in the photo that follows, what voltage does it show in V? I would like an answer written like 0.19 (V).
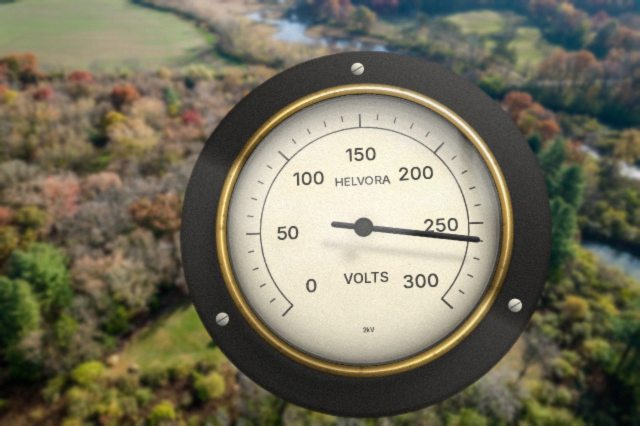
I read 260 (V)
